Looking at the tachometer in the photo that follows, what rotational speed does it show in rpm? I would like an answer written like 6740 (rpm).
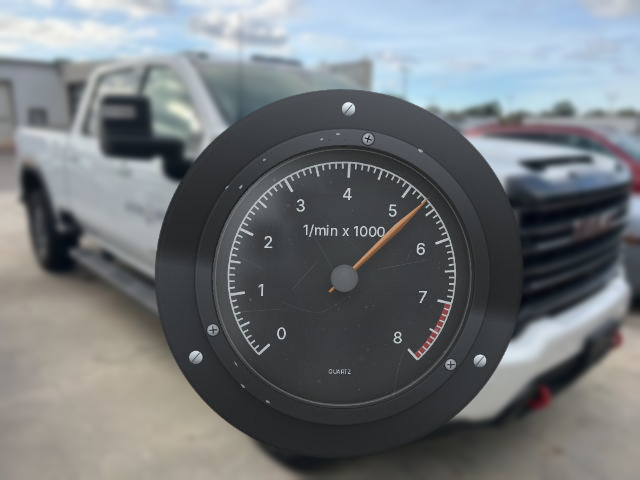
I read 5300 (rpm)
